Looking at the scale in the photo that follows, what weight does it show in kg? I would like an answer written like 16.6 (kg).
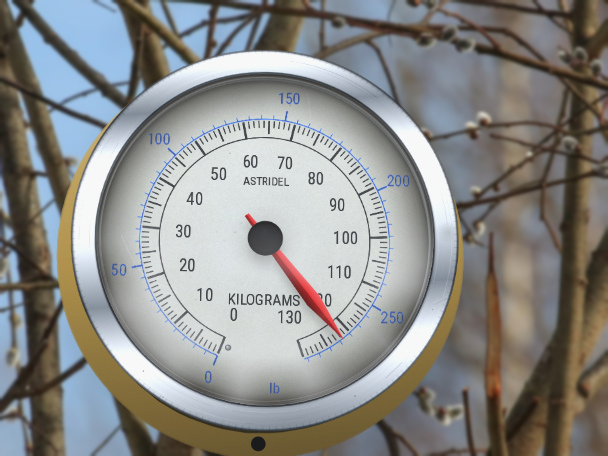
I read 122 (kg)
